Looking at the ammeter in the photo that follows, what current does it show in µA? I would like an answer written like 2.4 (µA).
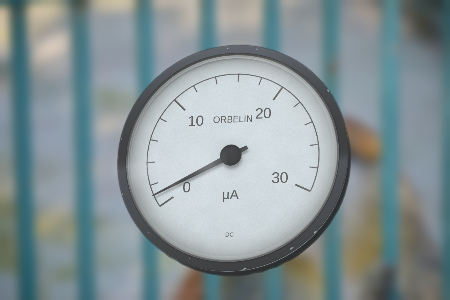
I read 1 (µA)
